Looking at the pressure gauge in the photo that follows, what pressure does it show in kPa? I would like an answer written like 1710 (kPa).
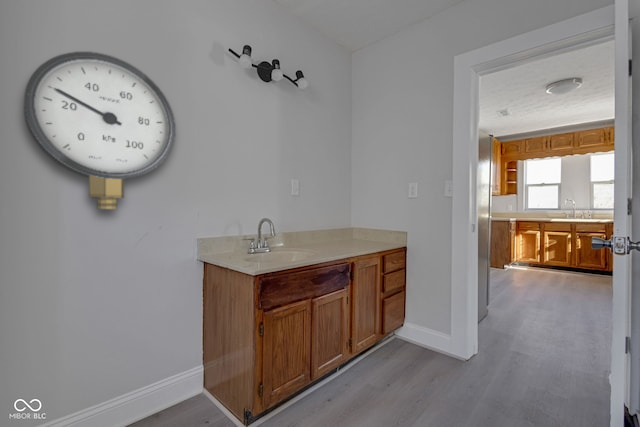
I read 25 (kPa)
